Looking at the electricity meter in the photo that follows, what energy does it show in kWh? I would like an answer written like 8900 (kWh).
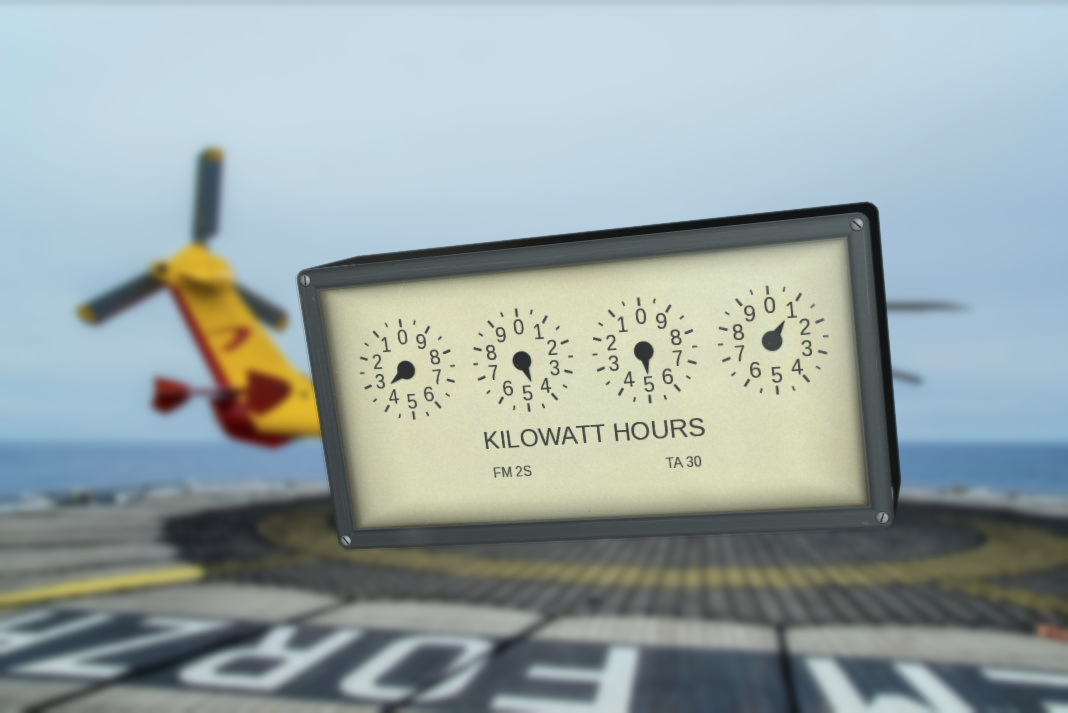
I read 3451 (kWh)
